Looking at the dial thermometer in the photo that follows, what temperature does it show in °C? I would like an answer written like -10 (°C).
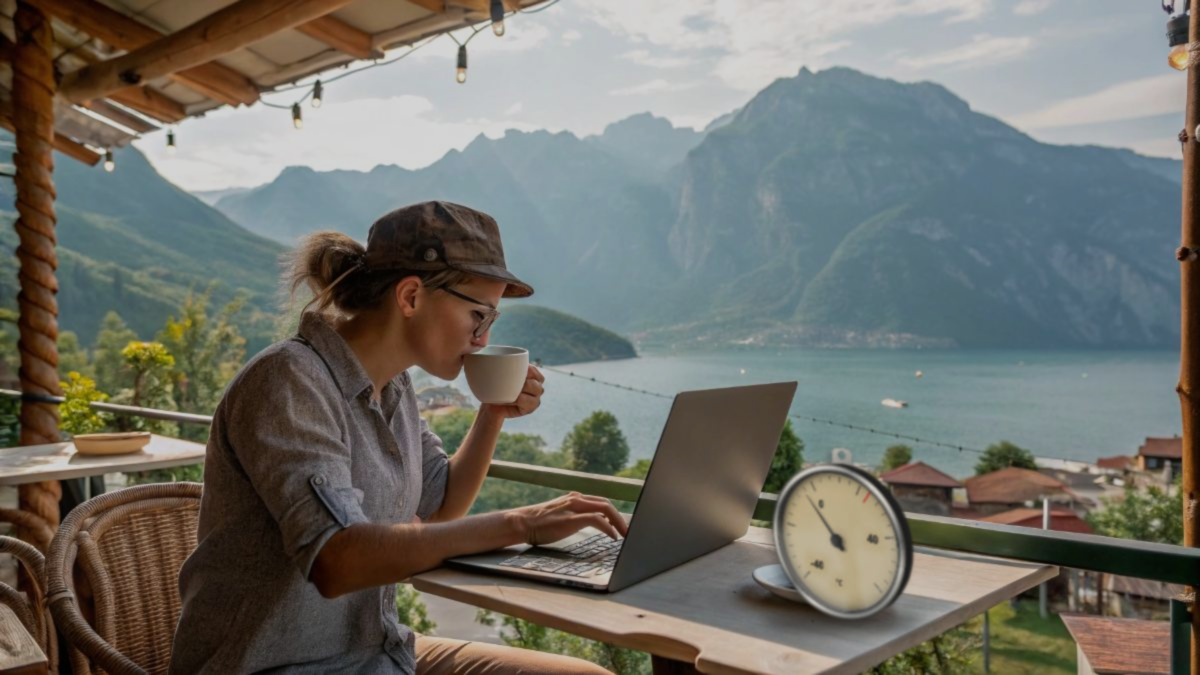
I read -4 (°C)
